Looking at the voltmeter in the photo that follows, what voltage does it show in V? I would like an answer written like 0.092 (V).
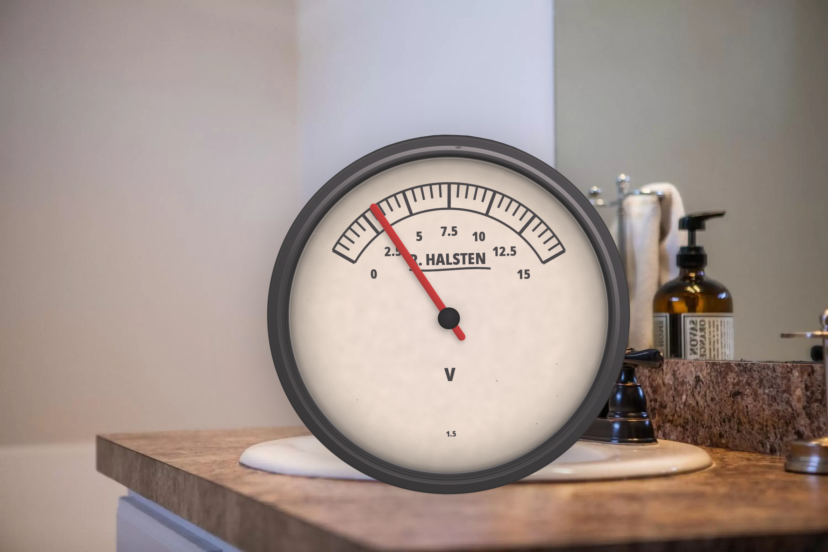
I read 3.25 (V)
